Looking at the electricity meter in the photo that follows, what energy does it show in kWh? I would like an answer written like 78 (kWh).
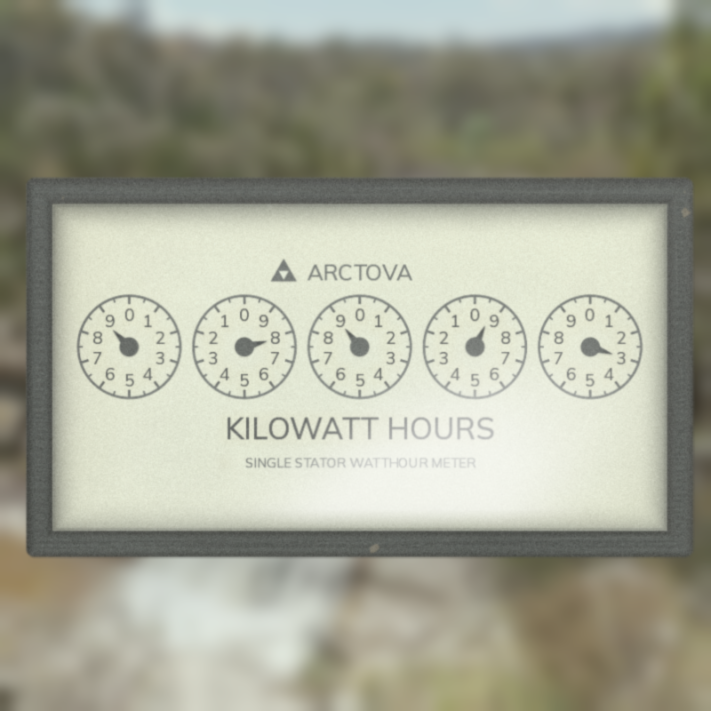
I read 87893 (kWh)
